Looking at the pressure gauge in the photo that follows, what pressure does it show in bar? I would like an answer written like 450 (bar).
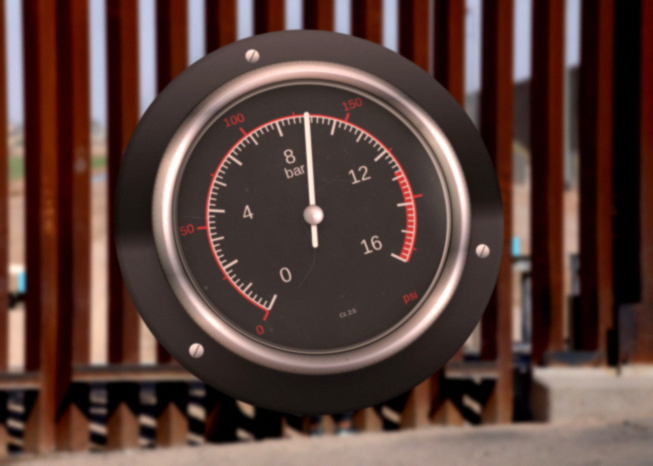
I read 9 (bar)
